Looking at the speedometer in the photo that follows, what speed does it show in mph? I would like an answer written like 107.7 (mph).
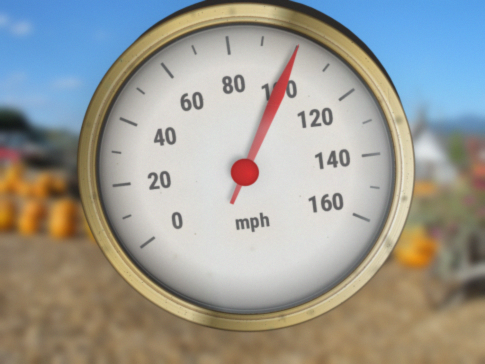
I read 100 (mph)
